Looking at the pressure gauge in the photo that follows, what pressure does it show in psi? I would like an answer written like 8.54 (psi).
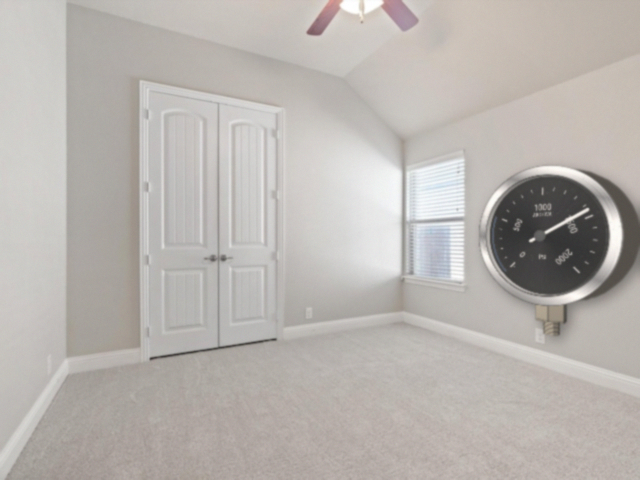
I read 1450 (psi)
